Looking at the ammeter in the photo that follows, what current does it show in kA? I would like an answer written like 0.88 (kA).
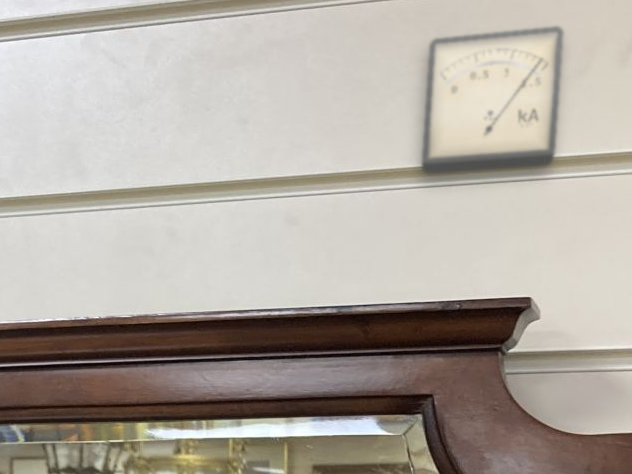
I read 1.4 (kA)
